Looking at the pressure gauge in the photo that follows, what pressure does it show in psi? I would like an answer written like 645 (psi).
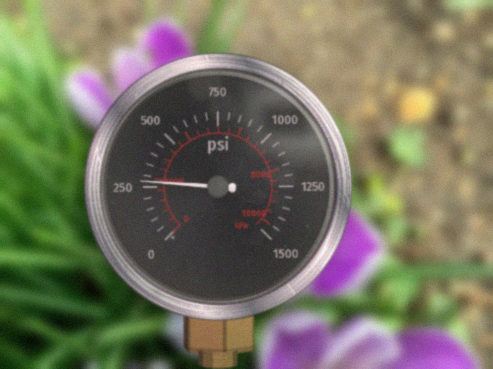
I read 275 (psi)
